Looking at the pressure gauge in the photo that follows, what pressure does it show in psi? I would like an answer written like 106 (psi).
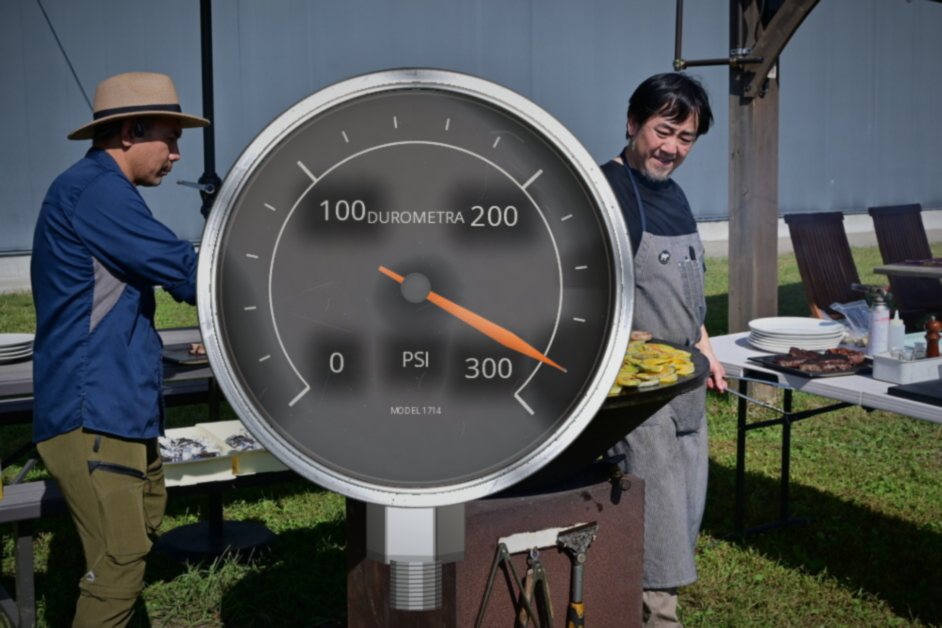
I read 280 (psi)
